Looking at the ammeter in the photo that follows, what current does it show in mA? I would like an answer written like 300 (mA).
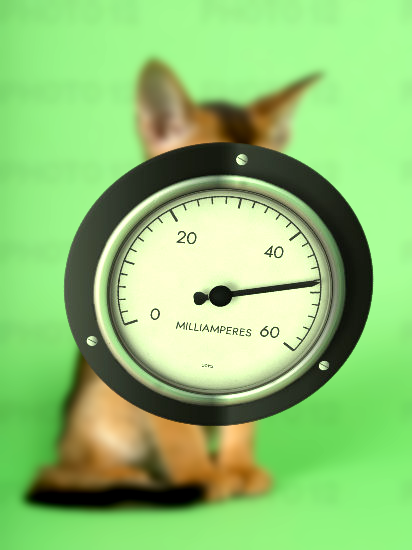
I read 48 (mA)
